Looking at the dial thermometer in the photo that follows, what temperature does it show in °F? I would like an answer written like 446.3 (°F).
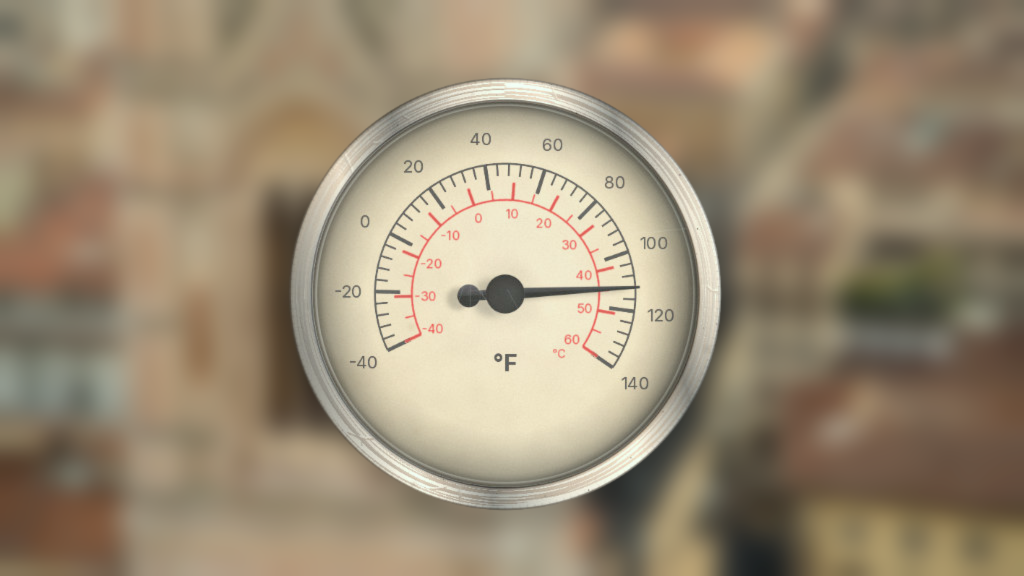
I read 112 (°F)
